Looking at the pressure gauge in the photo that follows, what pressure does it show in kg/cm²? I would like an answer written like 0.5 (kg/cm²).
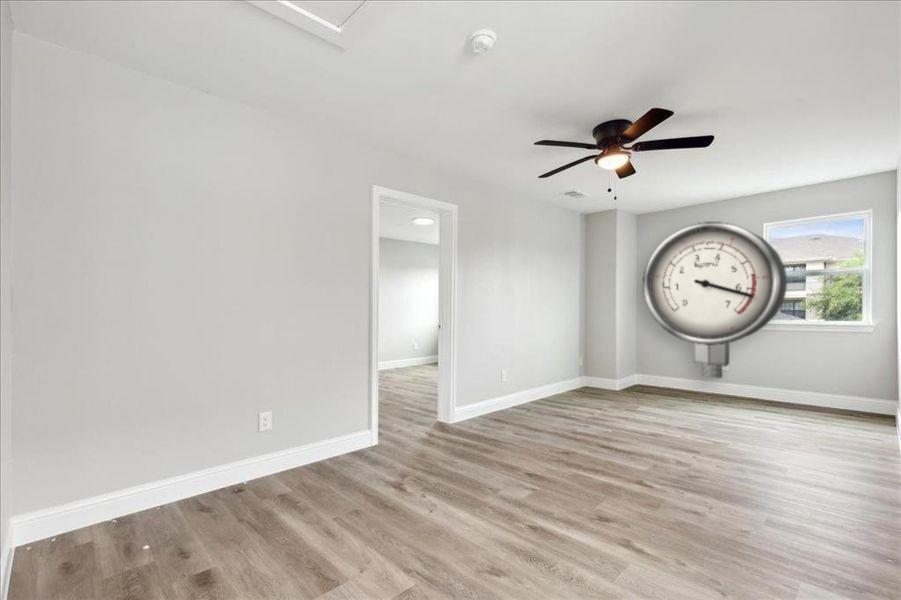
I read 6.25 (kg/cm²)
